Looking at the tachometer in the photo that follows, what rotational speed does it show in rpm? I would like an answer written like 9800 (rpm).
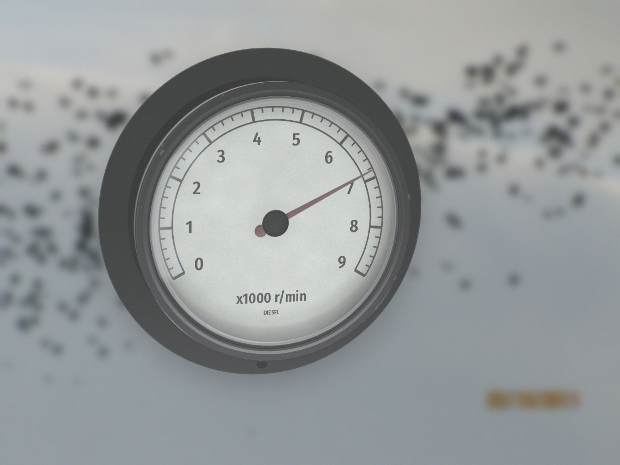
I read 6800 (rpm)
